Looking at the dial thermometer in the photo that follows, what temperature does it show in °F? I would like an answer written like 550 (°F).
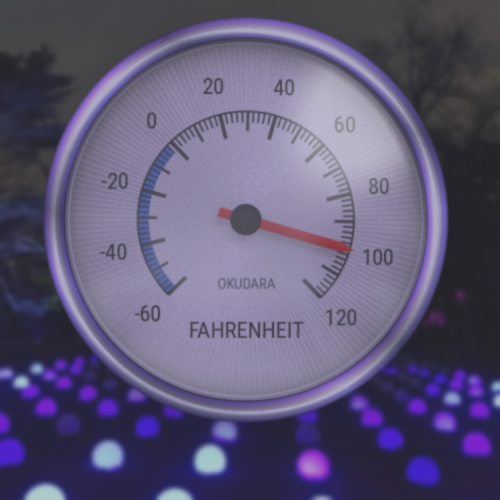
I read 100 (°F)
